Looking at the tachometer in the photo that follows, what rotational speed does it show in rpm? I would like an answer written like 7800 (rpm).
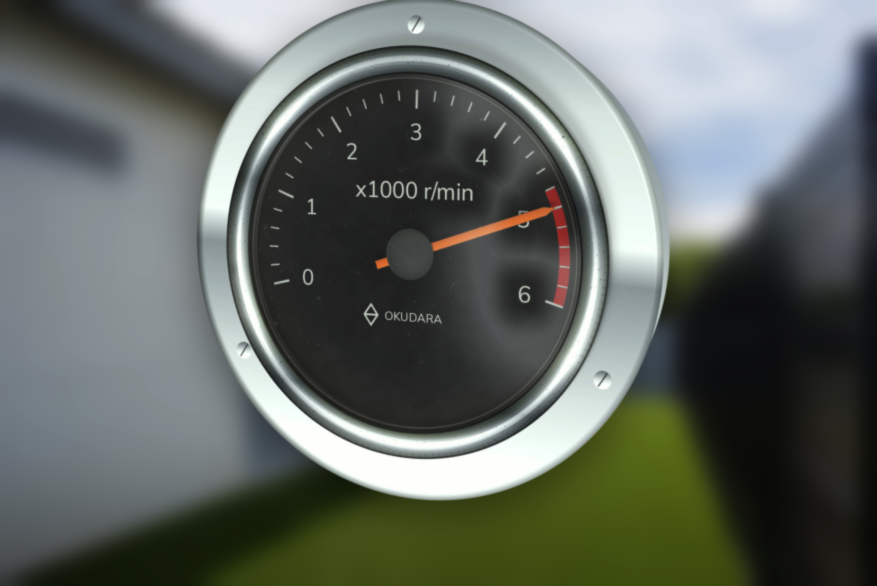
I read 5000 (rpm)
